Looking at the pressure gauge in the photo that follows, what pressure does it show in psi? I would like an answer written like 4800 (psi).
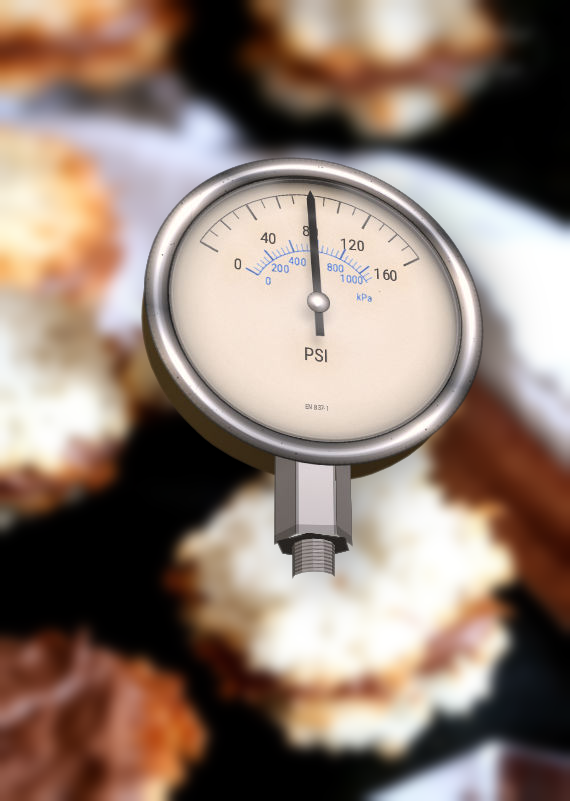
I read 80 (psi)
